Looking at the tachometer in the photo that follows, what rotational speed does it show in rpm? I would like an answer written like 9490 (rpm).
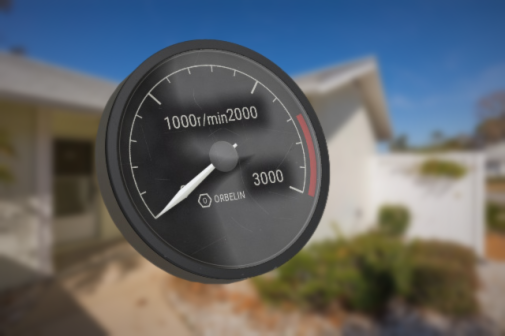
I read 0 (rpm)
